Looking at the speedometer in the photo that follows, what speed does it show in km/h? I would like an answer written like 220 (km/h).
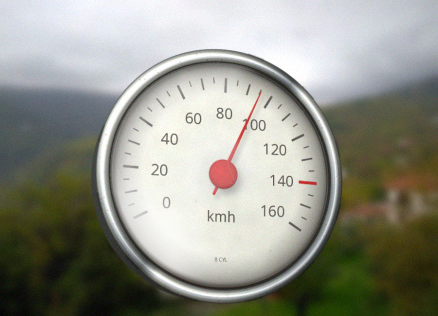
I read 95 (km/h)
